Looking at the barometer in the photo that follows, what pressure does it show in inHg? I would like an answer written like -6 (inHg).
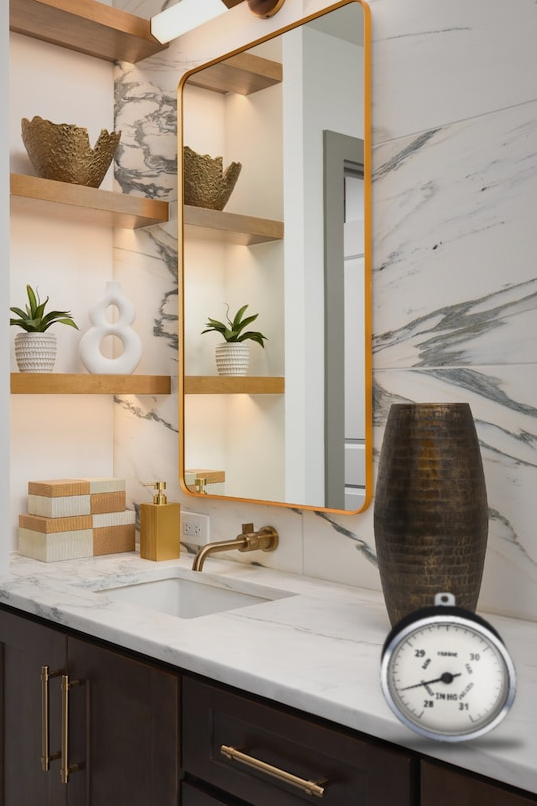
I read 28.4 (inHg)
